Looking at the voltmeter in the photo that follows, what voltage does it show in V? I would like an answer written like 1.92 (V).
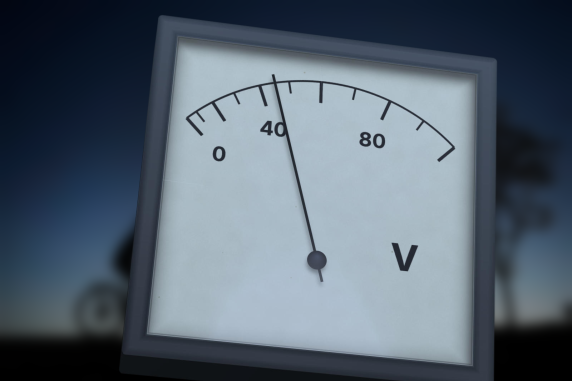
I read 45 (V)
